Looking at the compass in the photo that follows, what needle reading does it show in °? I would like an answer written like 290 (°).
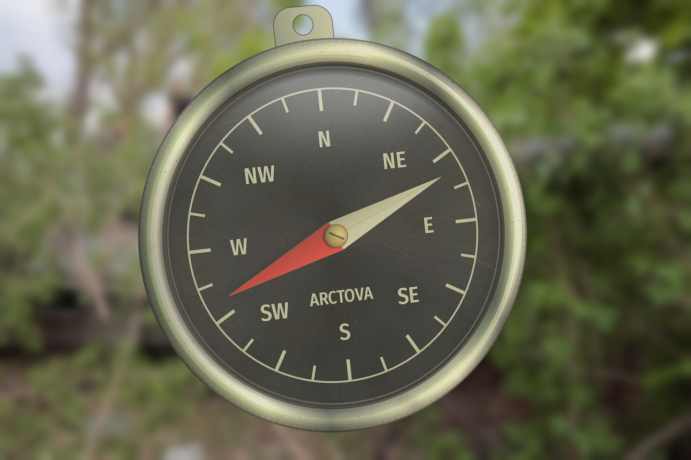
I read 247.5 (°)
